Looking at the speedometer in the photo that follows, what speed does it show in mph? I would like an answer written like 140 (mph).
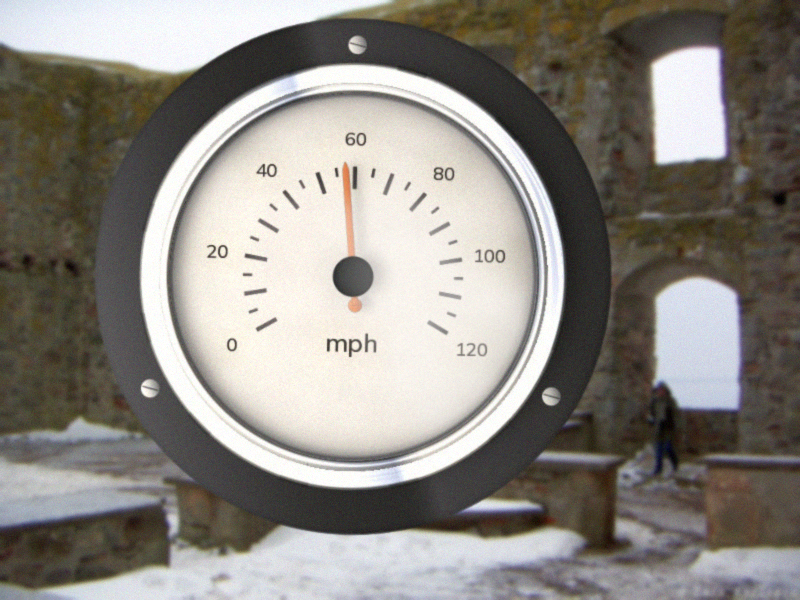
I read 57.5 (mph)
